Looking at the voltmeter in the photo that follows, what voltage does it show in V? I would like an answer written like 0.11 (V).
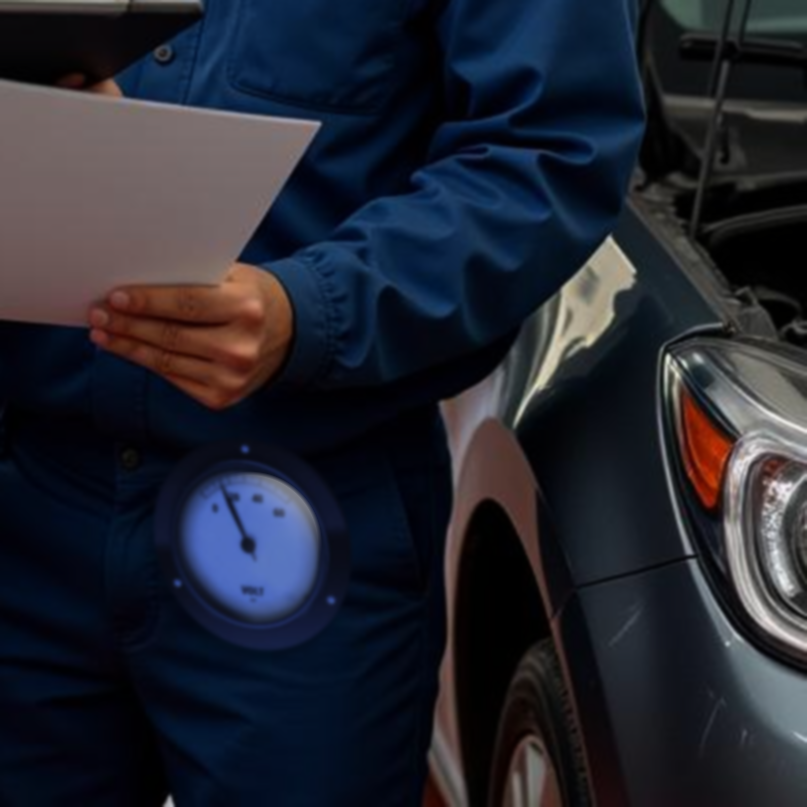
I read 15 (V)
